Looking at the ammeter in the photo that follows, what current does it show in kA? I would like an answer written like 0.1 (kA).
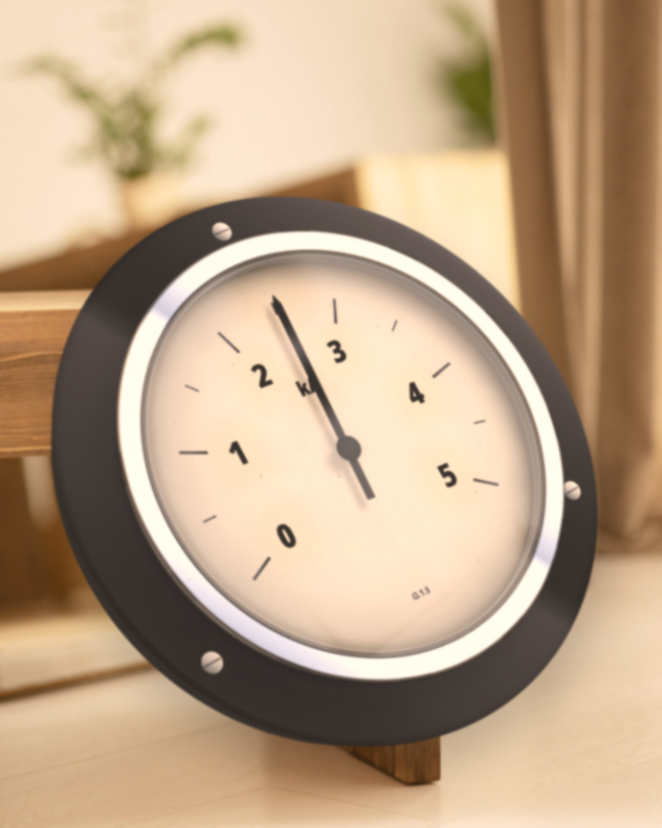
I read 2.5 (kA)
